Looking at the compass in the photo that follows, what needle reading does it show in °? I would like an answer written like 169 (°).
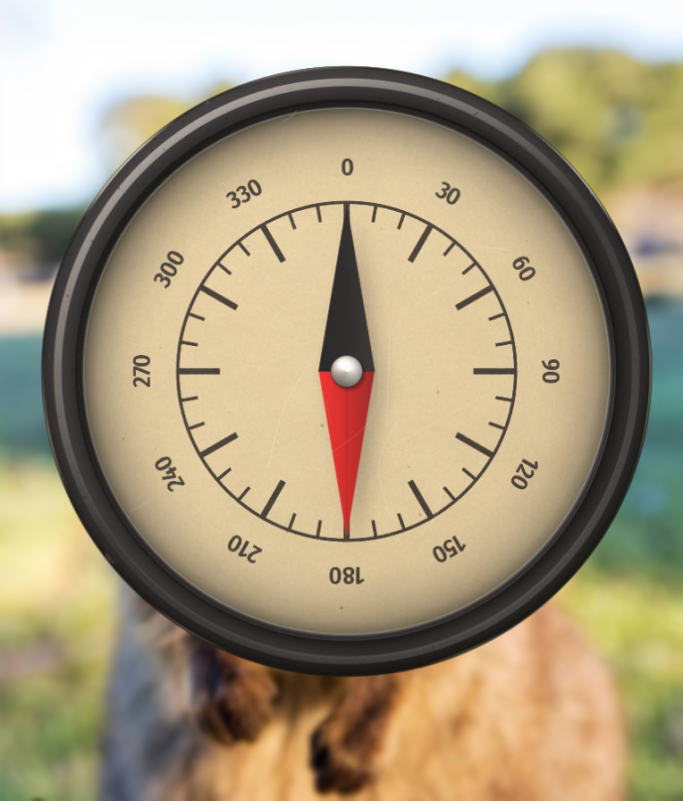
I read 180 (°)
